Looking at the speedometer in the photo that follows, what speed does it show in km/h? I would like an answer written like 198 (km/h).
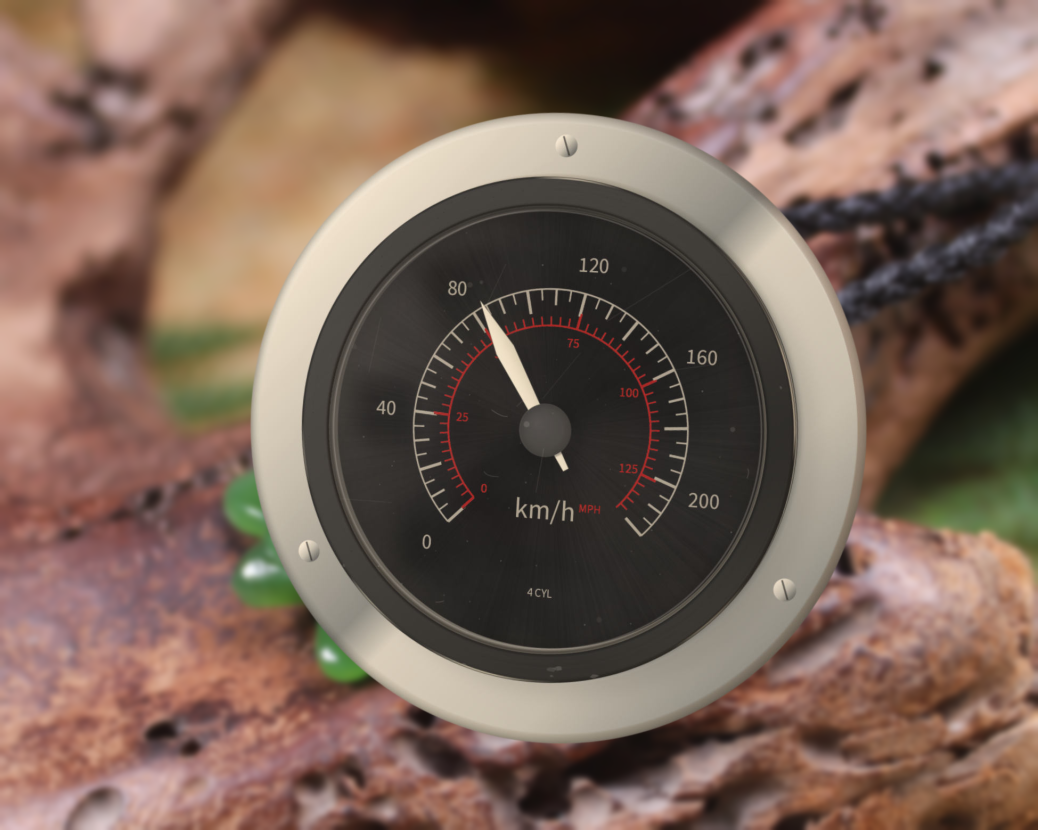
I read 85 (km/h)
